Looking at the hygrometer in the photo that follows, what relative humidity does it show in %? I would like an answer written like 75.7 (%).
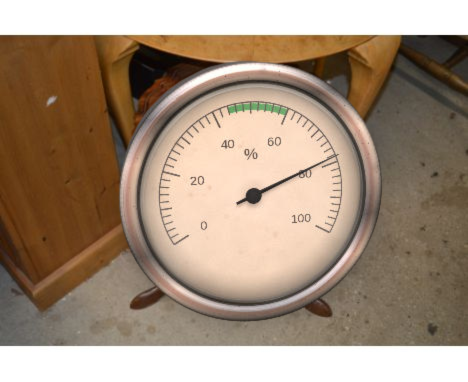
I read 78 (%)
